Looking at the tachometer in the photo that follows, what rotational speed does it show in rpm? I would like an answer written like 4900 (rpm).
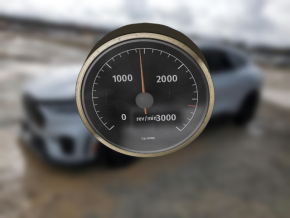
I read 1450 (rpm)
